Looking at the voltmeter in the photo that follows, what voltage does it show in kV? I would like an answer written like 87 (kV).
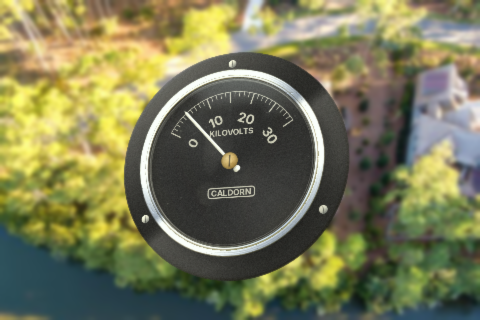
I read 5 (kV)
